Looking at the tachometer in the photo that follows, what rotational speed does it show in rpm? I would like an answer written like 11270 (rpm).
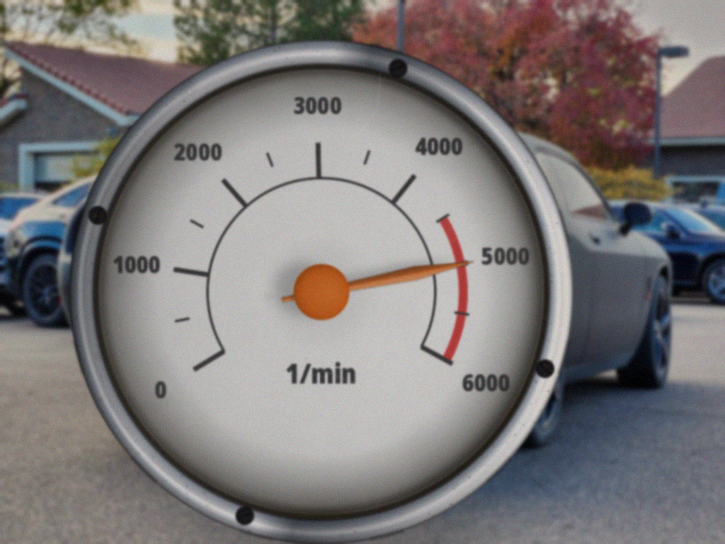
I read 5000 (rpm)
